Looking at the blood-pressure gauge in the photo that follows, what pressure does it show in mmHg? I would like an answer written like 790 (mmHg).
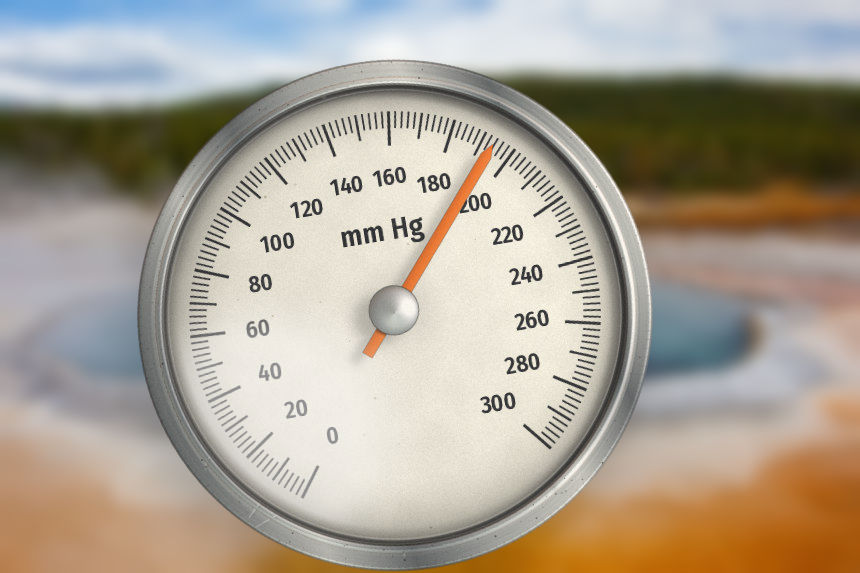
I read 194 (mmHg)
